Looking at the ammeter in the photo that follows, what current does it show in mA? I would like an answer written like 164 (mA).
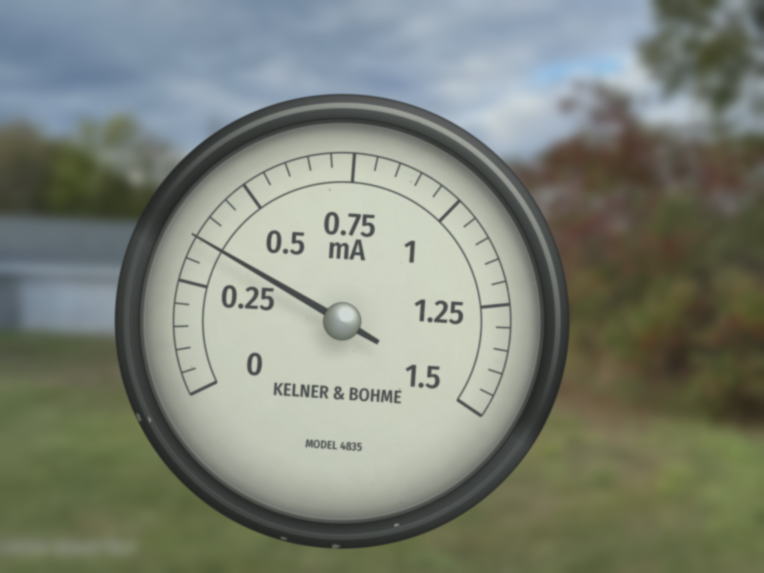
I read 0.35 (mA)
